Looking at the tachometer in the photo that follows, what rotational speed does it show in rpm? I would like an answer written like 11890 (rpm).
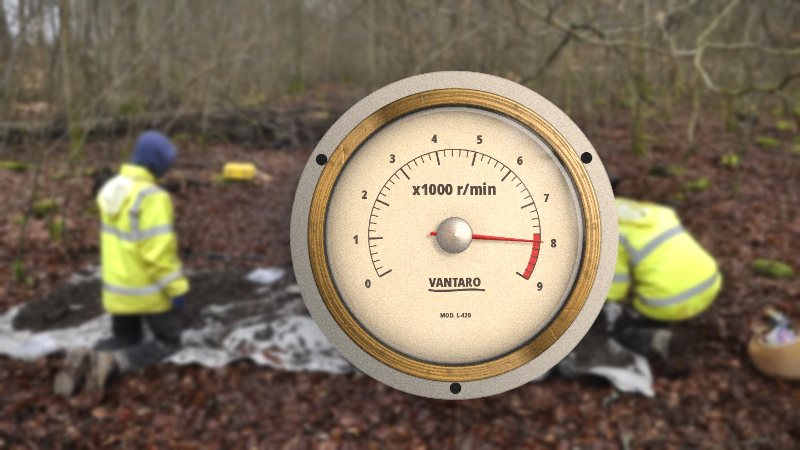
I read 8000 (rpm)
